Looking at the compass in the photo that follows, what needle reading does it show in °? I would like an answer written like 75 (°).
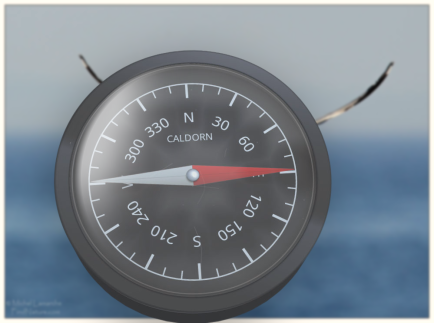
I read 90 (°)
